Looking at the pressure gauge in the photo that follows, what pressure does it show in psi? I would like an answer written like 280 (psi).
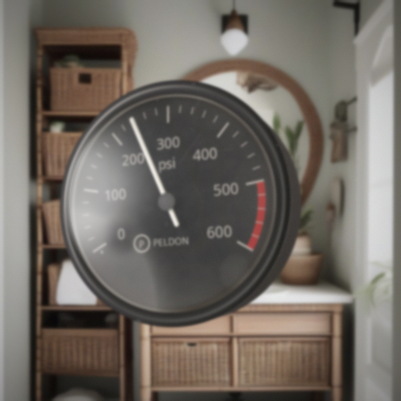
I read 240 (psi)
